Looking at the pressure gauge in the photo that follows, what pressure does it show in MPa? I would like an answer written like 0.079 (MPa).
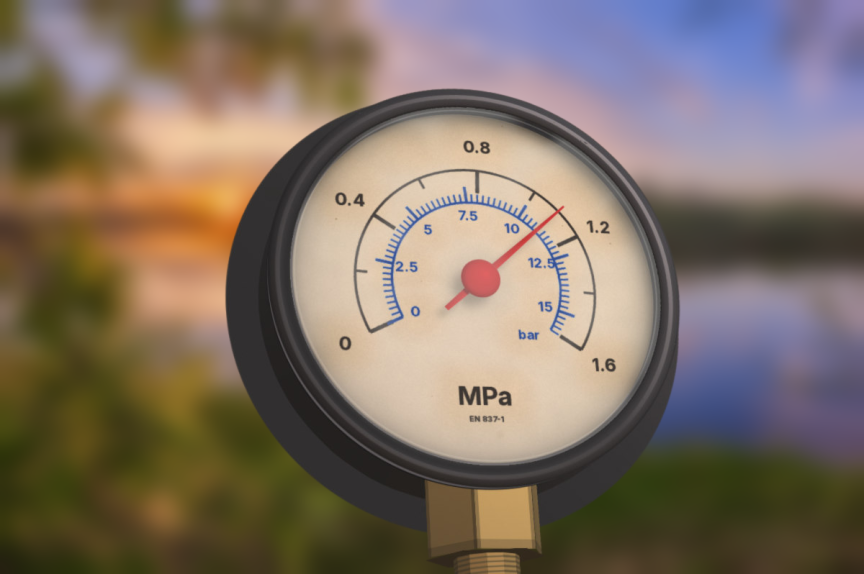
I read 1.1 (MPa)
